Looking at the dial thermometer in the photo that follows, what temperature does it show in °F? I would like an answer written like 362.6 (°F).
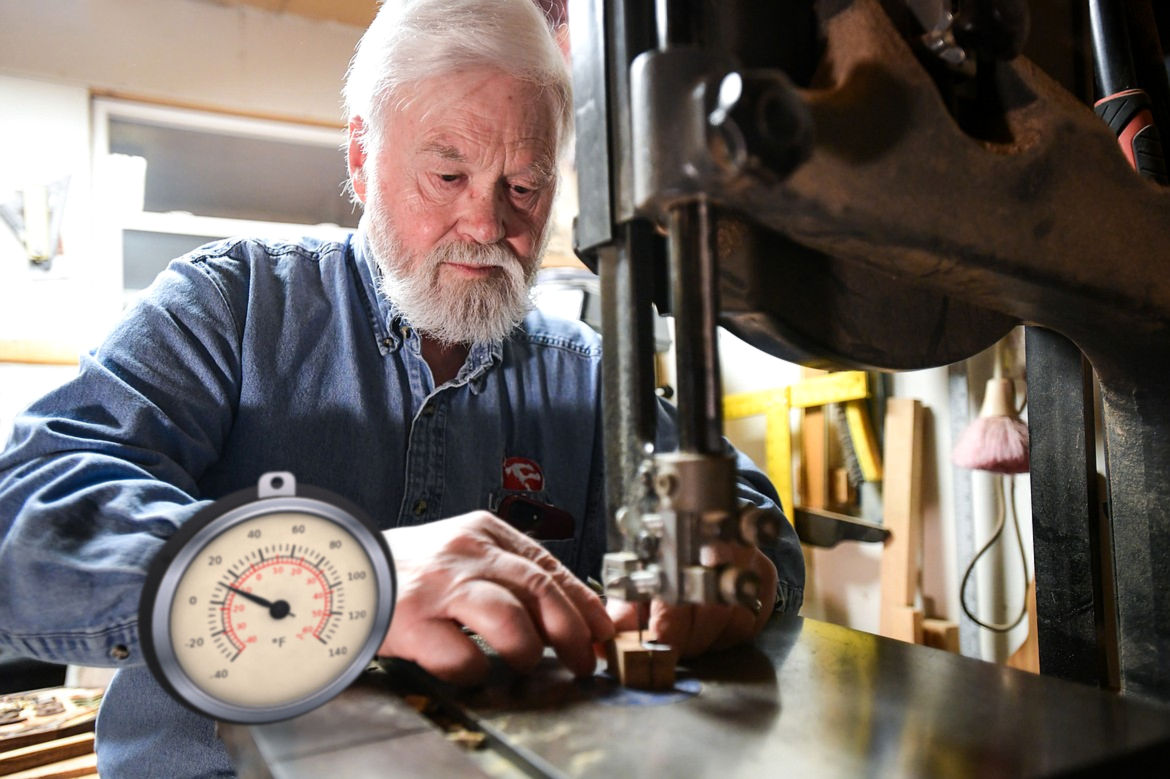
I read 12 (°F)
